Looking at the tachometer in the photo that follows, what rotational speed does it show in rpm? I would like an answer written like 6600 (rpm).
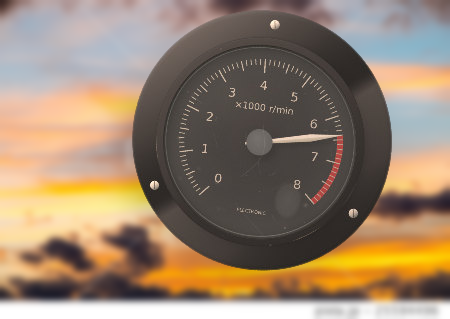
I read 6400 (rpm)
